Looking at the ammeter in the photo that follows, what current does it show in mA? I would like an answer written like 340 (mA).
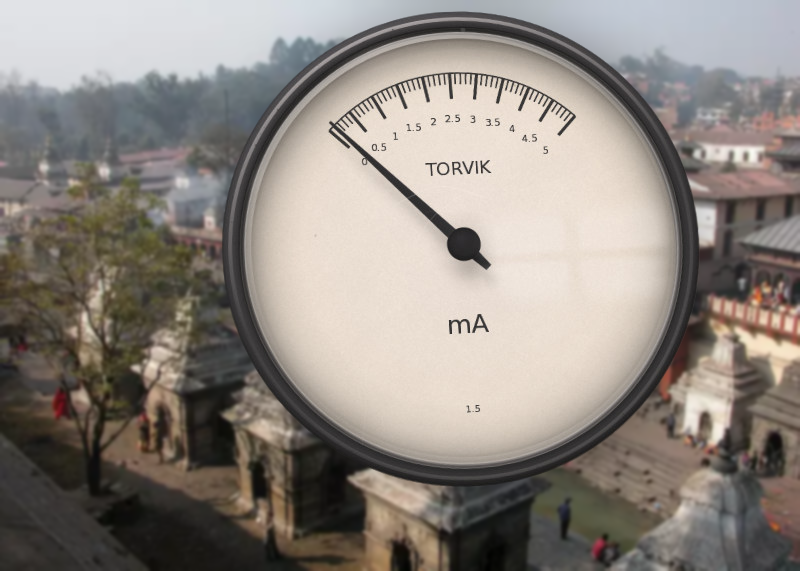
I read 0.1 (mA)
